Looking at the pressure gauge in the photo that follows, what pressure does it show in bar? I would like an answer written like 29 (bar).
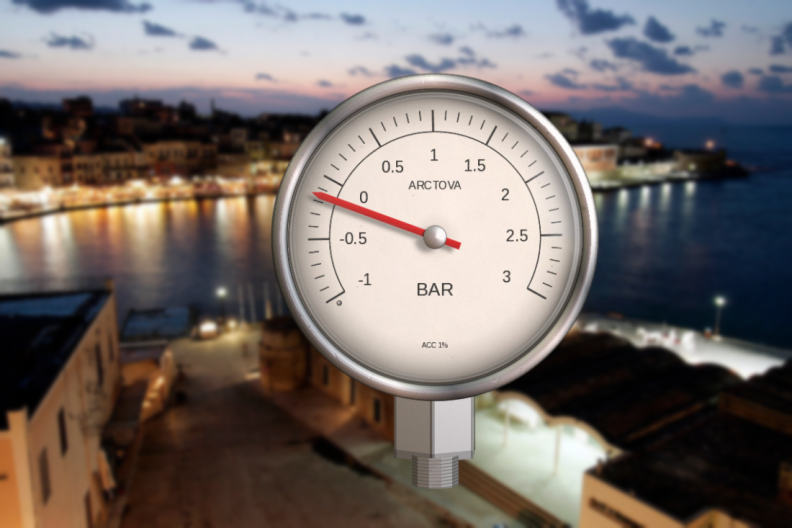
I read -0.15 (bar)
